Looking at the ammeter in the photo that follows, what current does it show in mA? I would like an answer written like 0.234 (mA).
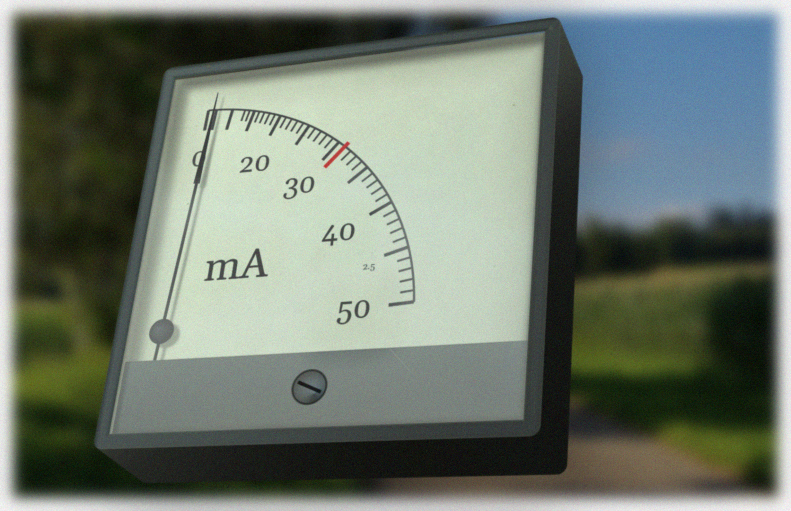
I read 5 (mA)
